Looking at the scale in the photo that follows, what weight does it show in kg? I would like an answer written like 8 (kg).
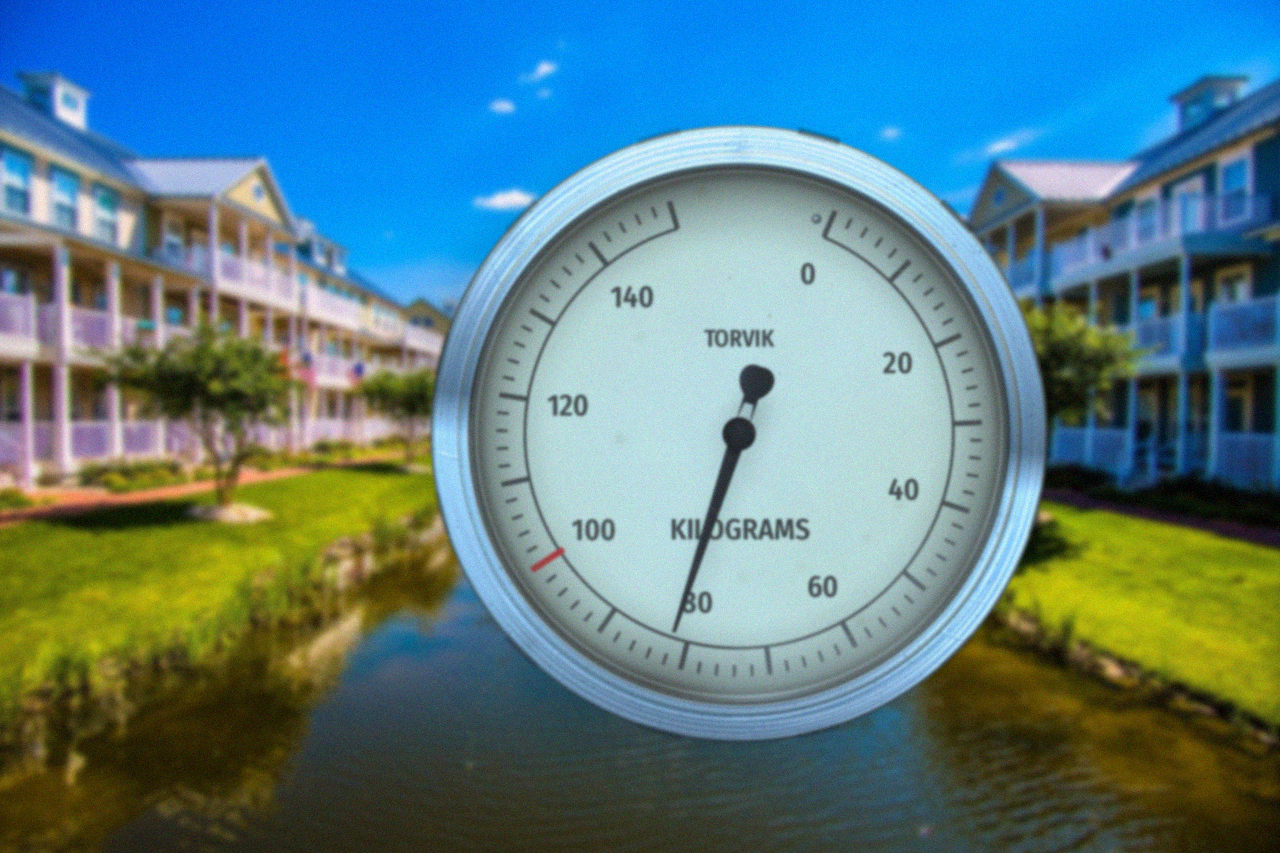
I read 82 (kg)
